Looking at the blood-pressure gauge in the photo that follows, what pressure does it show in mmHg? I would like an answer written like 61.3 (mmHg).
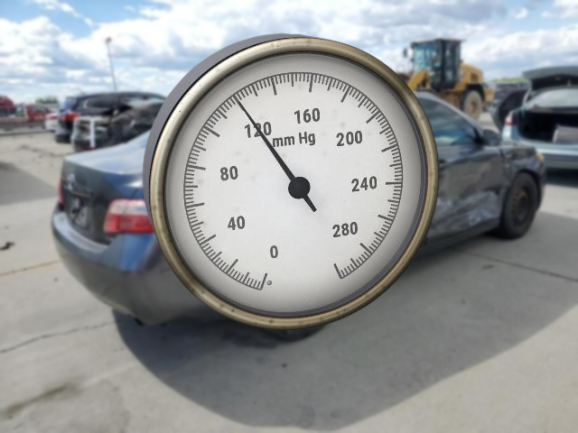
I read 120 (mmHg)
